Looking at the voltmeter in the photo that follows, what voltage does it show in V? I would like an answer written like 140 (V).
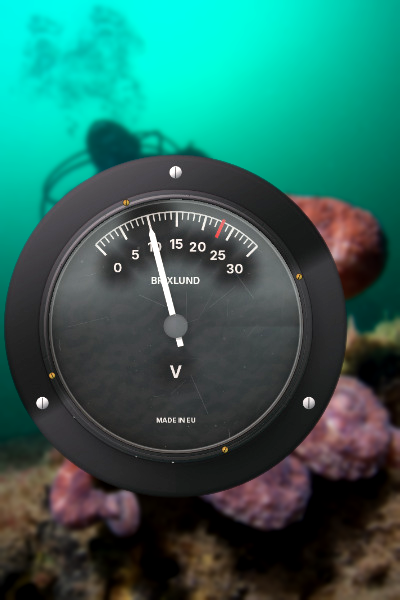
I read 10 (V)
